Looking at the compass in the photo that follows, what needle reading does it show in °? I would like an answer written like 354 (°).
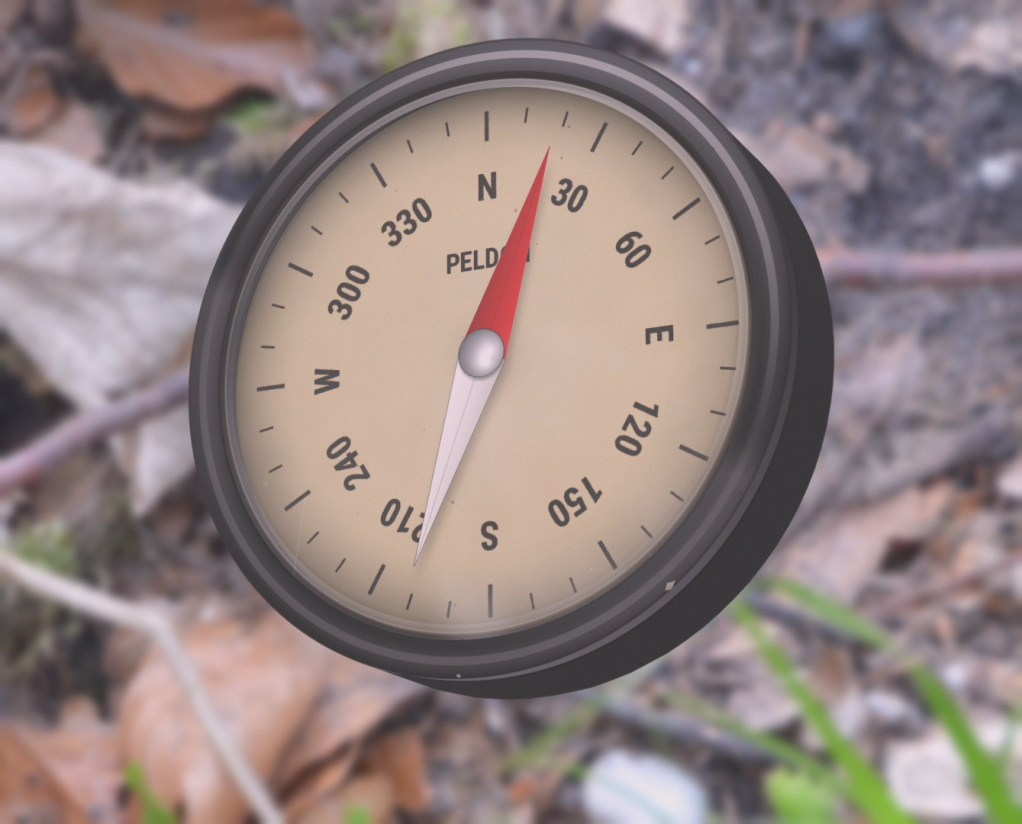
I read 20 (°)
